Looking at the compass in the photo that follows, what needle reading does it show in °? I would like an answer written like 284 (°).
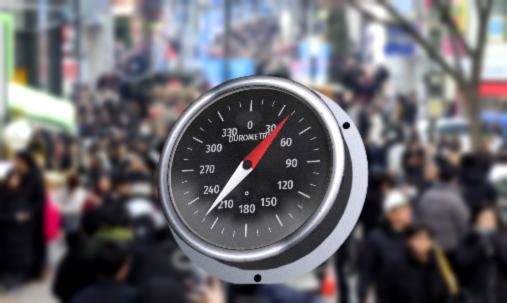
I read 40 (°)
